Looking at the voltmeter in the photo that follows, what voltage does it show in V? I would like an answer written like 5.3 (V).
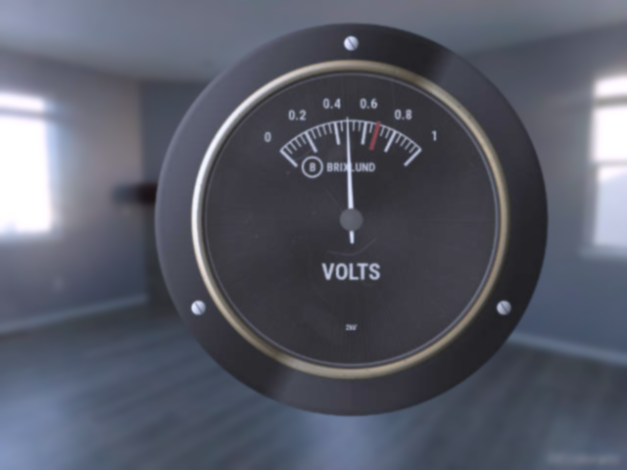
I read 0.48 (V)
